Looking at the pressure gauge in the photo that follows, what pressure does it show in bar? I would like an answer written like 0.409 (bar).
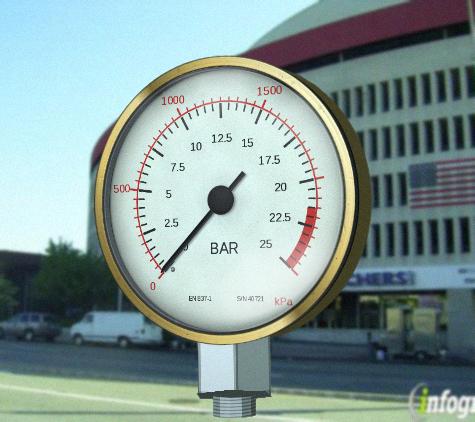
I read 0 (bar)
